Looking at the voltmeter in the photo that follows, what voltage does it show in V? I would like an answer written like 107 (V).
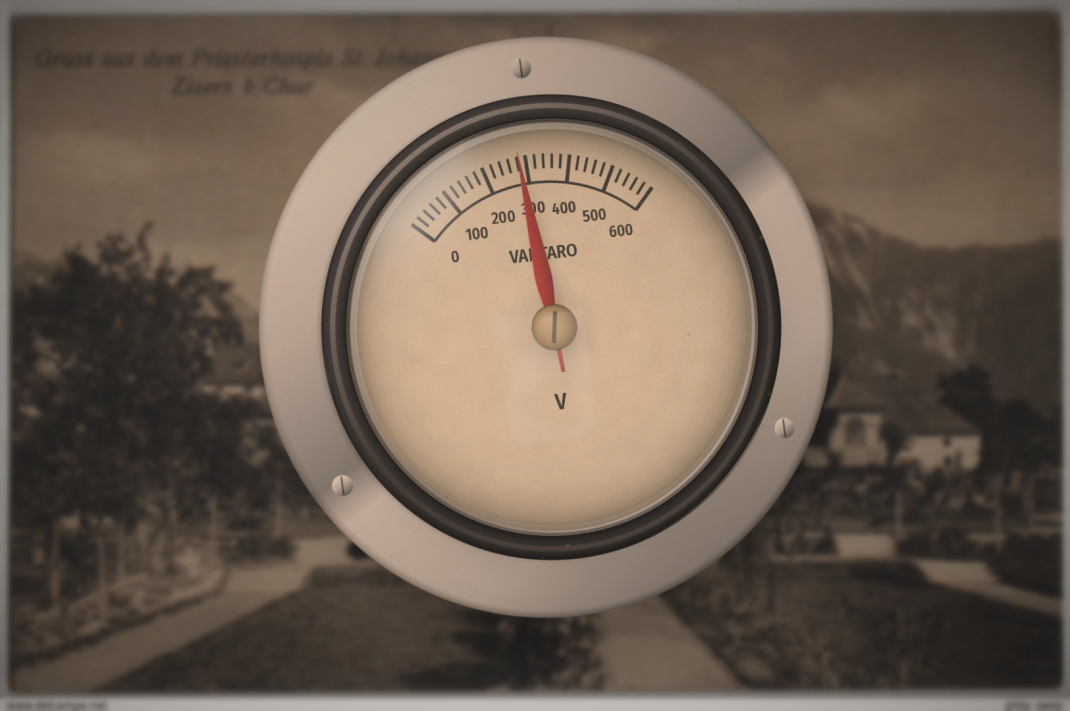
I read 280 (V)
